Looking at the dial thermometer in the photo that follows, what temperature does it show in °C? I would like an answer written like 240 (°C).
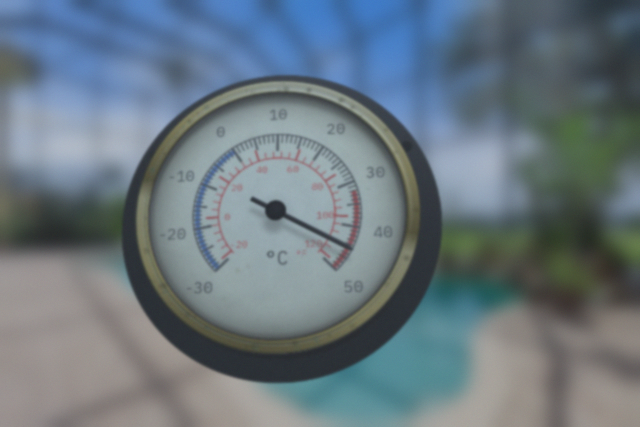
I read 45 (°C)
